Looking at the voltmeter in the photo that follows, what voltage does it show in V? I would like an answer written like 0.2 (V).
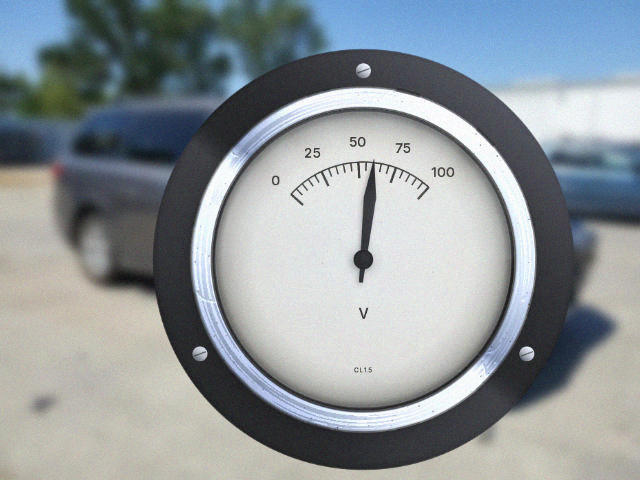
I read 60 (V)
